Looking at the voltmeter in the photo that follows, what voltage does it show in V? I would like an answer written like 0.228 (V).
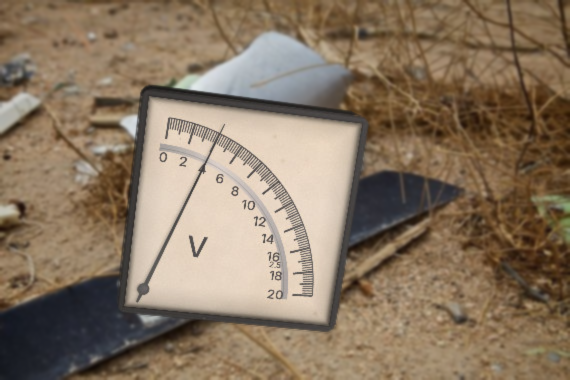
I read 4 (V)
